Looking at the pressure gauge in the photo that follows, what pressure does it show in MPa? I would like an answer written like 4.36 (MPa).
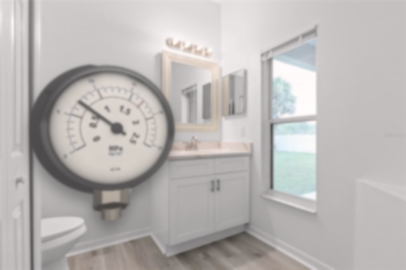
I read 0.7 (MPa)
